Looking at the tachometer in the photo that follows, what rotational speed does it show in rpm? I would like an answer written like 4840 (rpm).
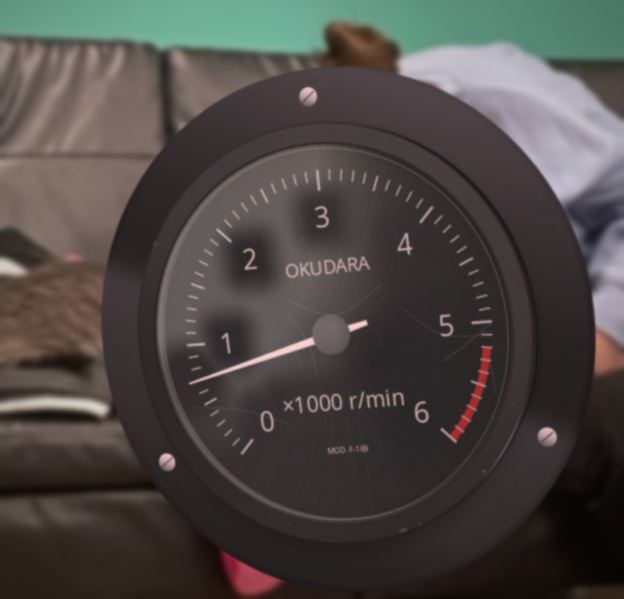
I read 700 (rpm)
